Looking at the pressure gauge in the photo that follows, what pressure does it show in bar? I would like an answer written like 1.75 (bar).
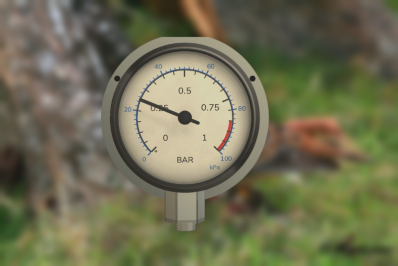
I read 0.25 (bar)
